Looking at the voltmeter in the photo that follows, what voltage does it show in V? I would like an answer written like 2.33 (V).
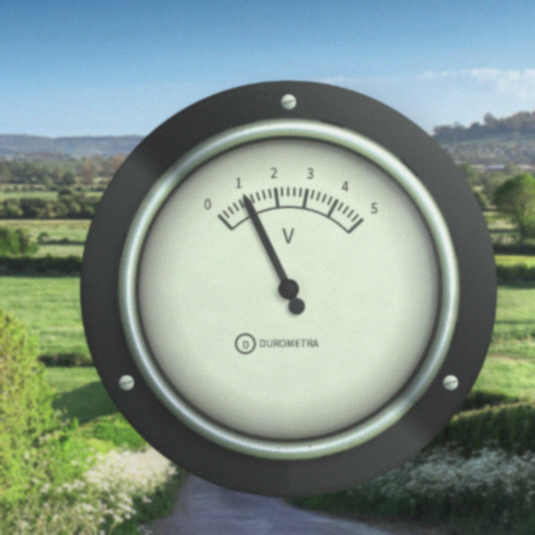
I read 1 (V)
